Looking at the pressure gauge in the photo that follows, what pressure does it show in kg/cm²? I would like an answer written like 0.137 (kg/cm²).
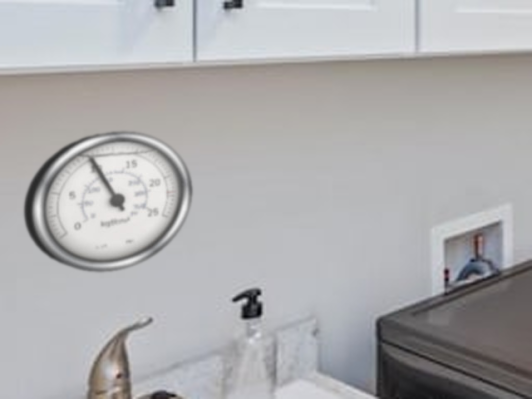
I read 10 (kg/cm²)
